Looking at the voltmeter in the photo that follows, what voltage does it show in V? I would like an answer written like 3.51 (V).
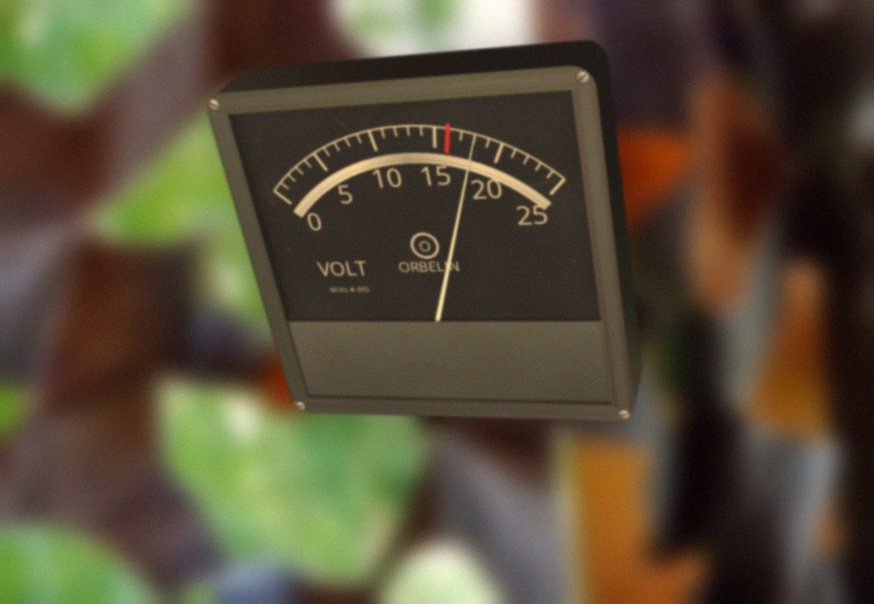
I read 18 (V)
